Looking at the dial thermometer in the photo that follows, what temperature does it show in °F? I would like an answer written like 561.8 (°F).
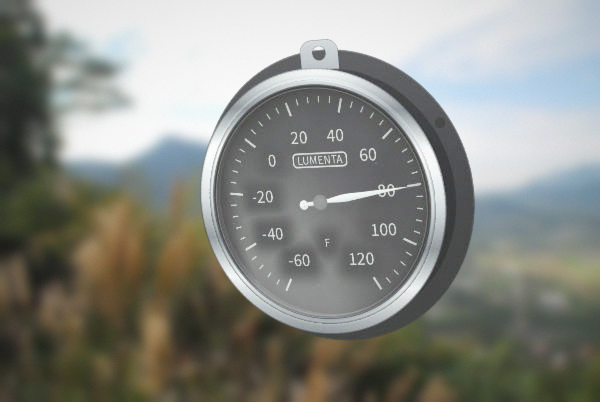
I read 80 (°F)
